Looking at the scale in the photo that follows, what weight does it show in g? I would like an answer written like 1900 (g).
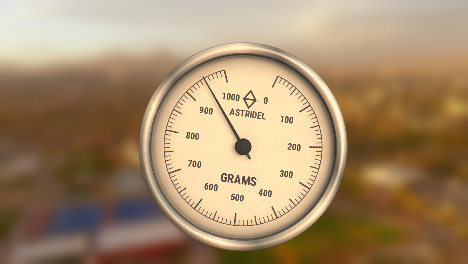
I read 950 (g)
